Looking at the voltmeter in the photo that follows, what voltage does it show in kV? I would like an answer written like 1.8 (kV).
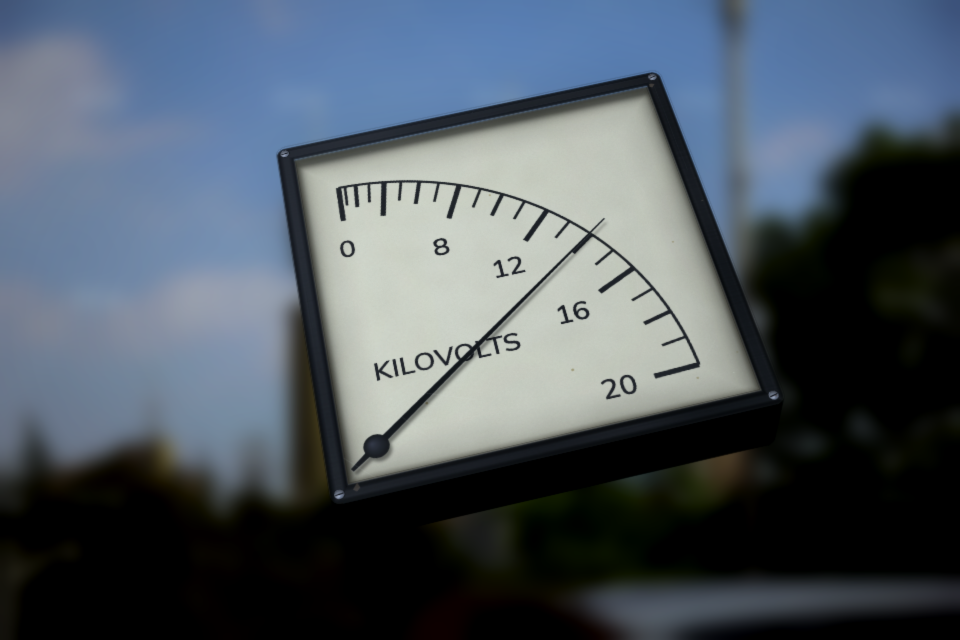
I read 14 (kV)
